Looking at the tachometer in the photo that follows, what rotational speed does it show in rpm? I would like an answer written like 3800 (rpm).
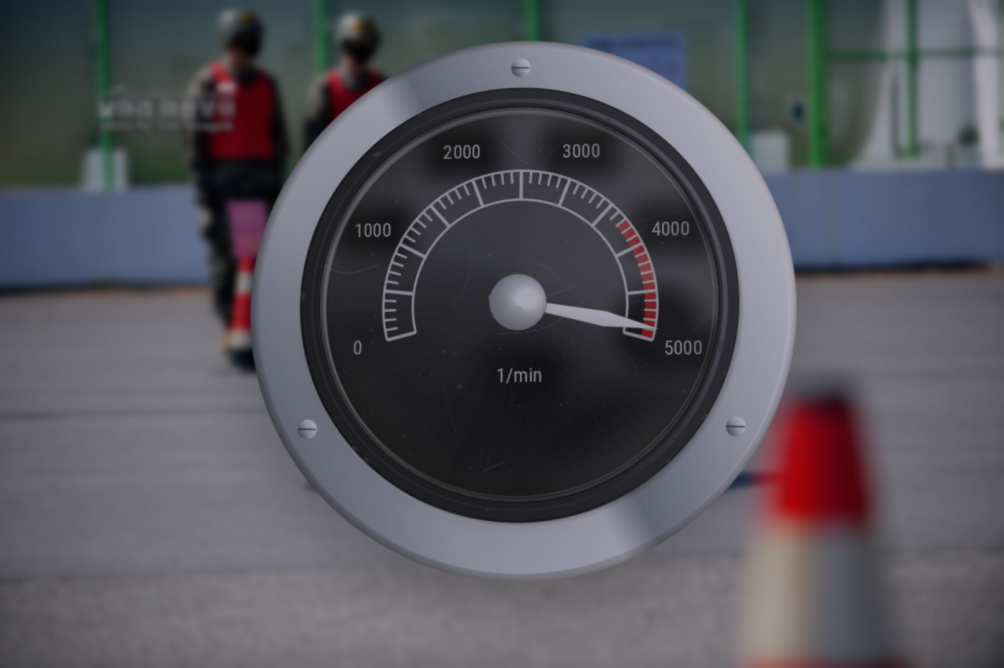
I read 4900 (rpm)
